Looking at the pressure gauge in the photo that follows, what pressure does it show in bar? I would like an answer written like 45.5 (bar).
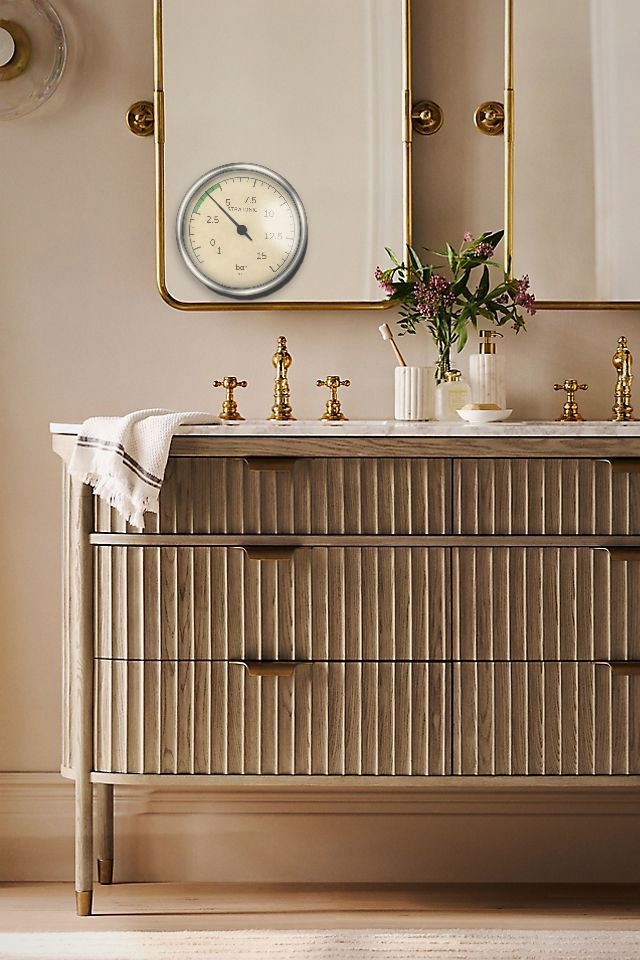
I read 4 (bar)
